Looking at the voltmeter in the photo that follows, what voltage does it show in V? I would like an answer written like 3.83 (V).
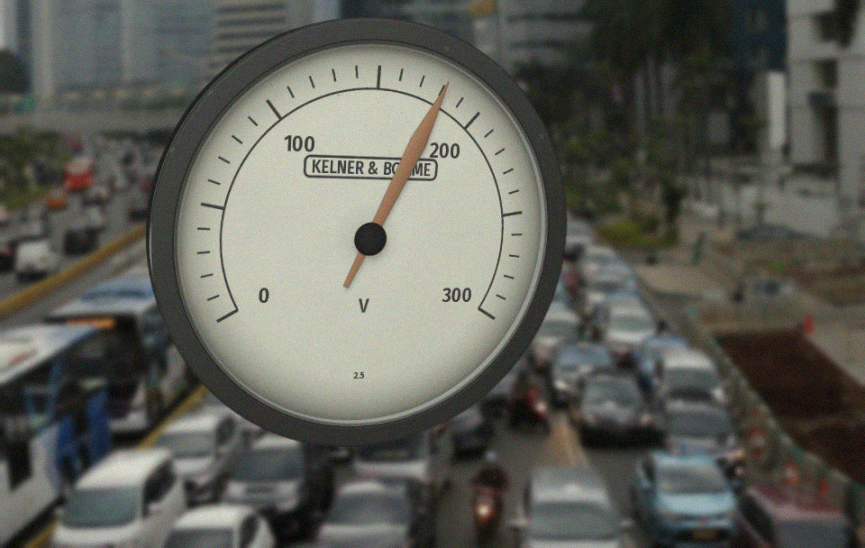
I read 180 (V)
